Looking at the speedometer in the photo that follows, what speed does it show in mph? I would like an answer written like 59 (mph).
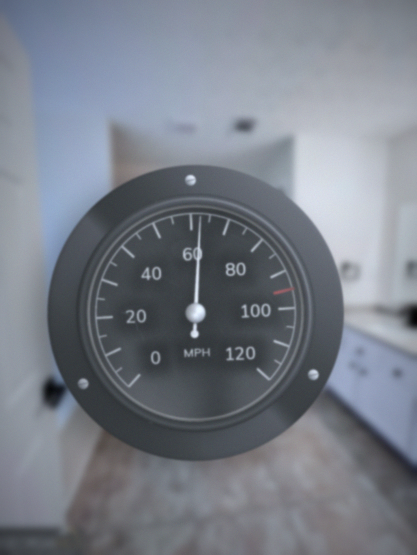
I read 62.5 (mph)
